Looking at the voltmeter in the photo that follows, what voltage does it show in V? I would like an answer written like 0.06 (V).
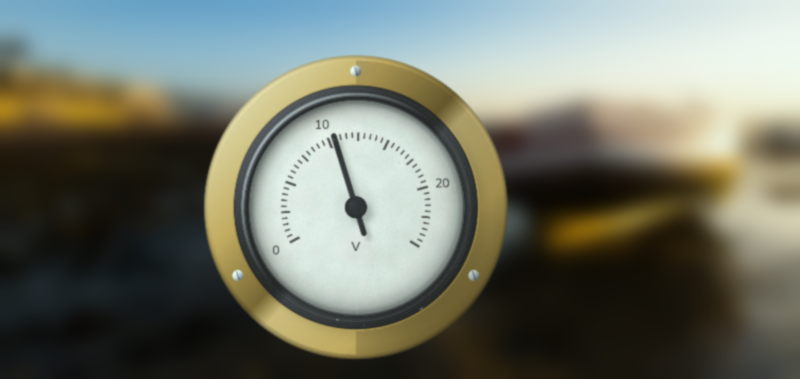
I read 10.5 (V)
